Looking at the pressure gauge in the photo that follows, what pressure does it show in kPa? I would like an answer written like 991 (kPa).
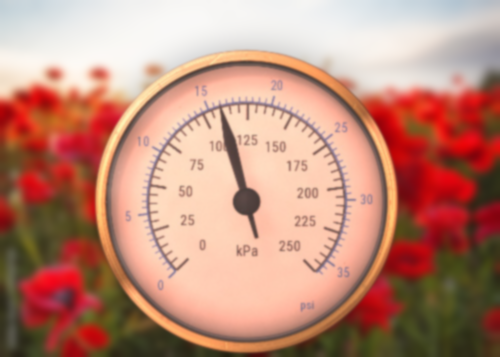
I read 110 (kPa)
